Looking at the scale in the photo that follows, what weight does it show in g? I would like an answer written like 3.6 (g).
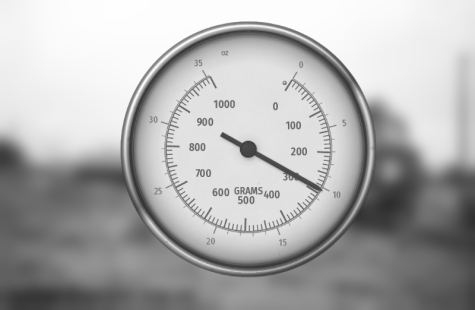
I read 290 (g)
